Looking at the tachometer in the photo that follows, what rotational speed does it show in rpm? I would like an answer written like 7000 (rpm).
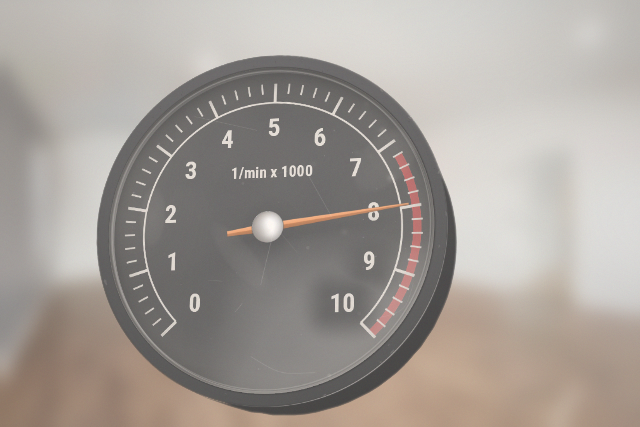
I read 8000 (rpm)
